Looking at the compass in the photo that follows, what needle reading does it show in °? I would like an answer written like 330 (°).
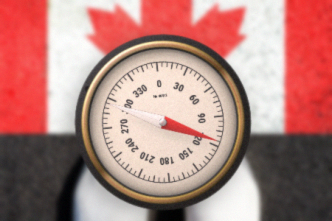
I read 115 (°)
